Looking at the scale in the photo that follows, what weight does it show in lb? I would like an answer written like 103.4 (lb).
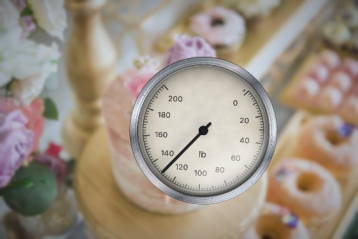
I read 130 (lb)
